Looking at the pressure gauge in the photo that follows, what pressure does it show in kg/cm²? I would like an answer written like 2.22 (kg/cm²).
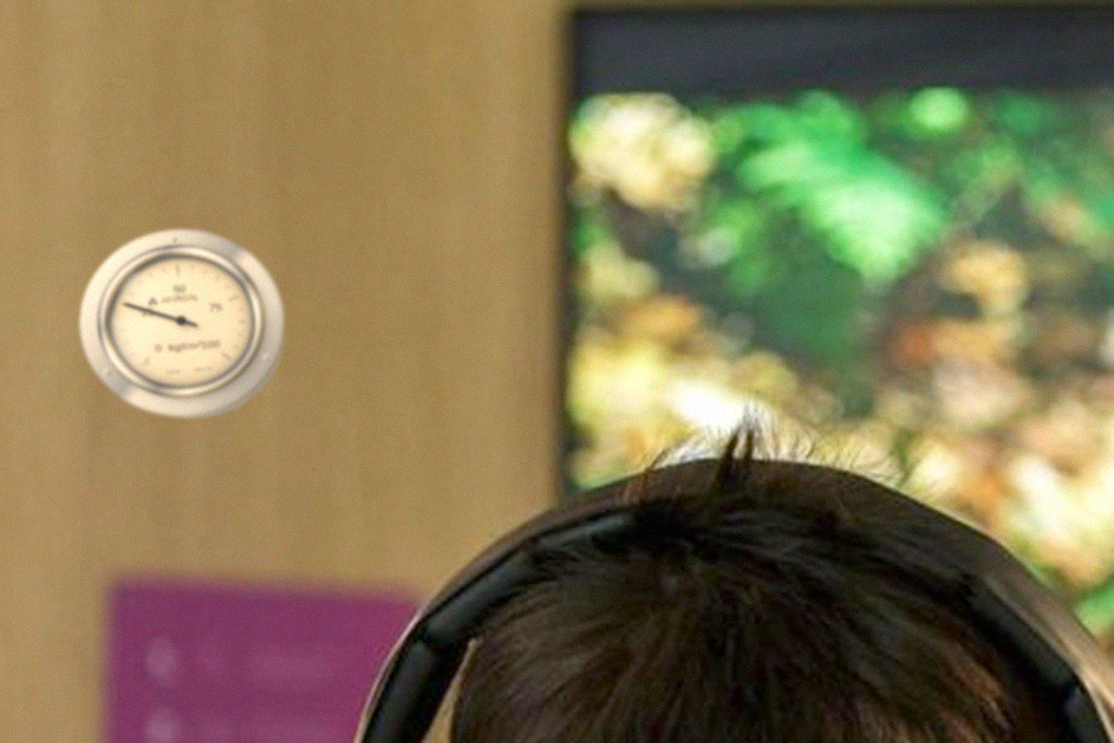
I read 25 (kg/cm²)
